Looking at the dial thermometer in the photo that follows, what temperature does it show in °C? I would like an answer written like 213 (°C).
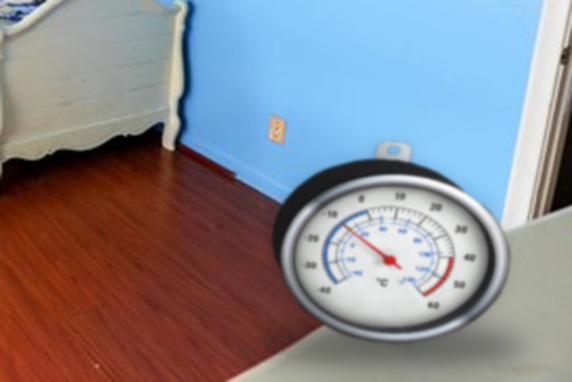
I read -10 (°C)
